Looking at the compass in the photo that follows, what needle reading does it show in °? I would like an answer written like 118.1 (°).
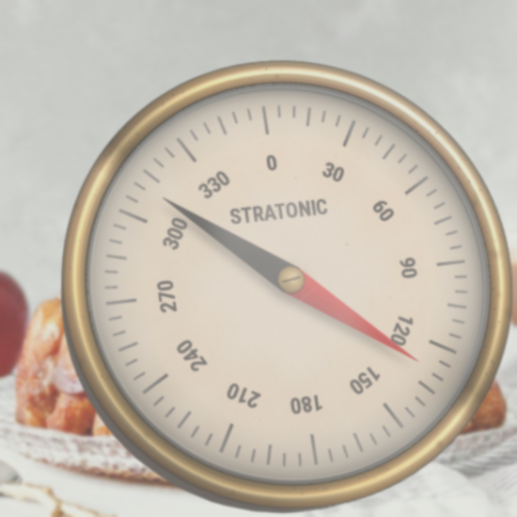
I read 130 (°)
